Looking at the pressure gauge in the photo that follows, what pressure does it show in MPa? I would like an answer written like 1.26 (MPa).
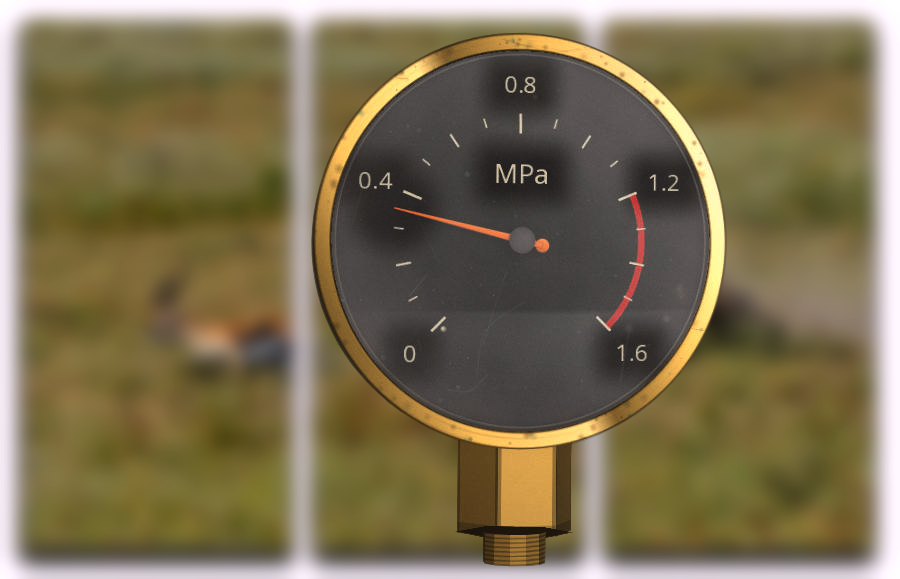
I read 0.35 (MPa)
